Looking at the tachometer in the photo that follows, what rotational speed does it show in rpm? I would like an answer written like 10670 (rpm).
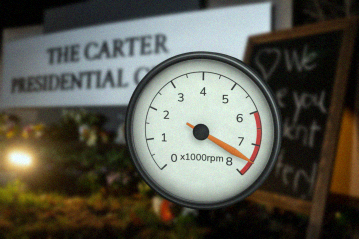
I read 7500 (rpm)
